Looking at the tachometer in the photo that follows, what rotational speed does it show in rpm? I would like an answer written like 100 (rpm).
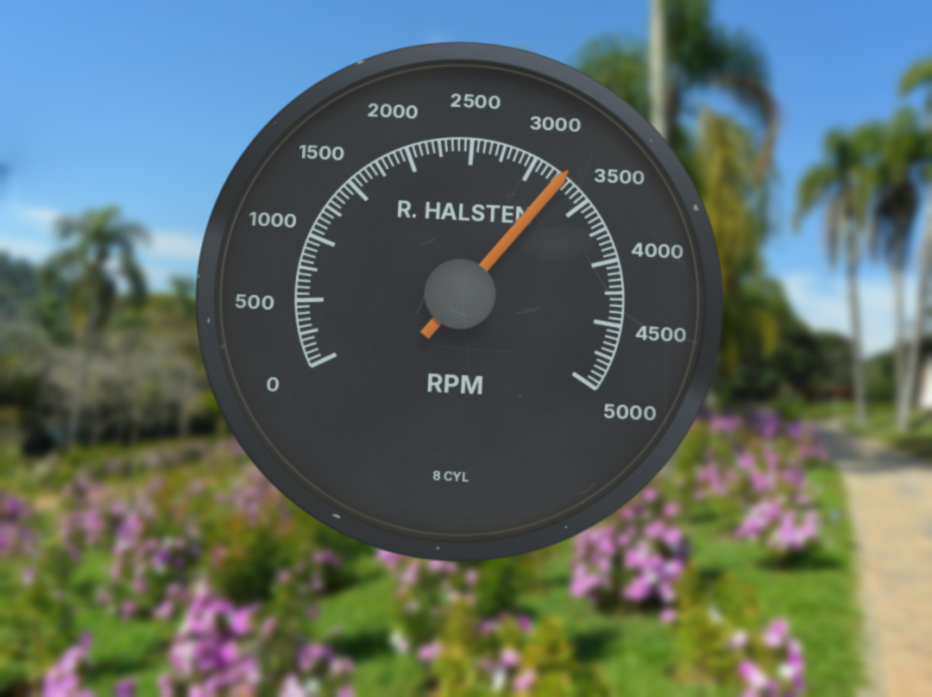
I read 3250 (rpm)
